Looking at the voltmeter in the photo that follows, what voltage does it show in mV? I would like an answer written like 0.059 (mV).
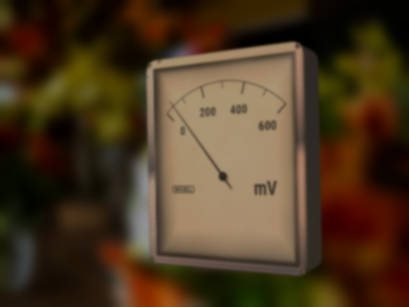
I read 50 (mV)
